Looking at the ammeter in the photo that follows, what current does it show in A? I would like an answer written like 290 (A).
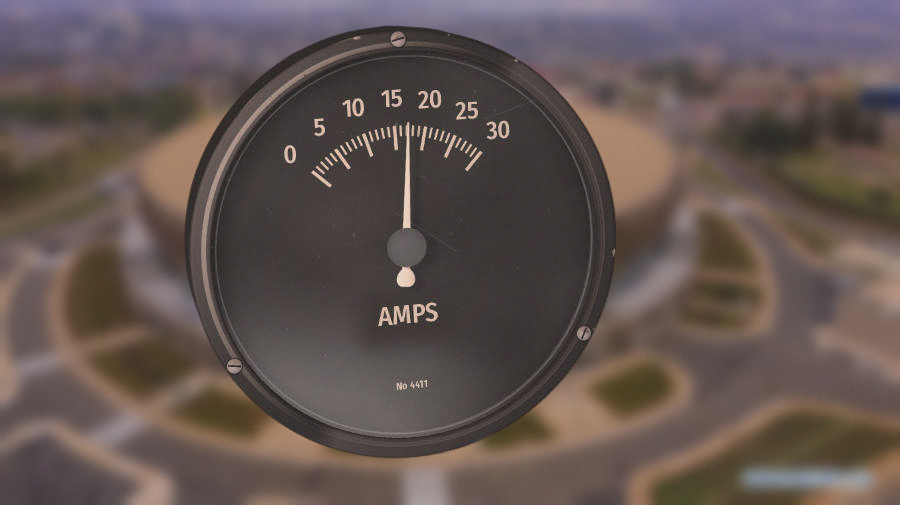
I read 17 (A)
